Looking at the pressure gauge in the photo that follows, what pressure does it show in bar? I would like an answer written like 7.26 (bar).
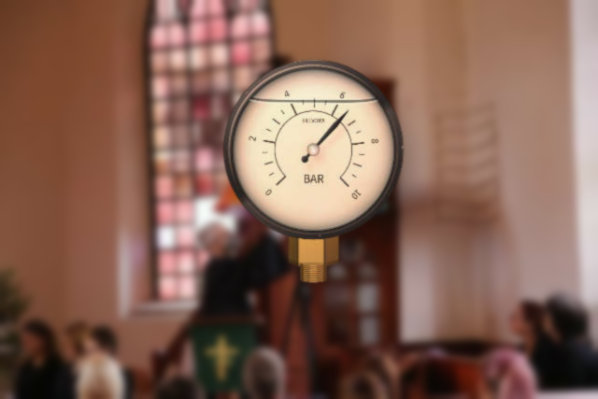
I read 6.5 (bar)
